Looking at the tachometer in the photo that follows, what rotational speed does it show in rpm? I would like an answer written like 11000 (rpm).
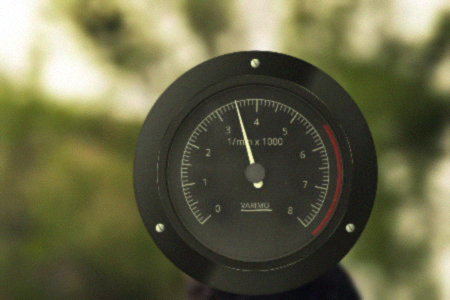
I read 3500 (rpm)
